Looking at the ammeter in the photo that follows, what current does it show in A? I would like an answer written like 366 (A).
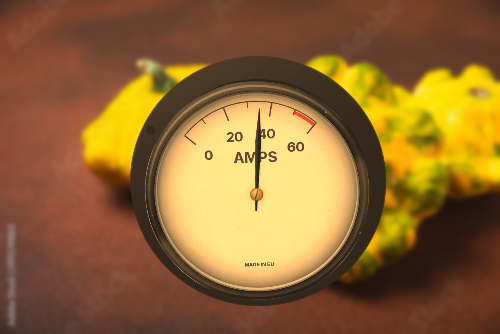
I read 35 (A)
